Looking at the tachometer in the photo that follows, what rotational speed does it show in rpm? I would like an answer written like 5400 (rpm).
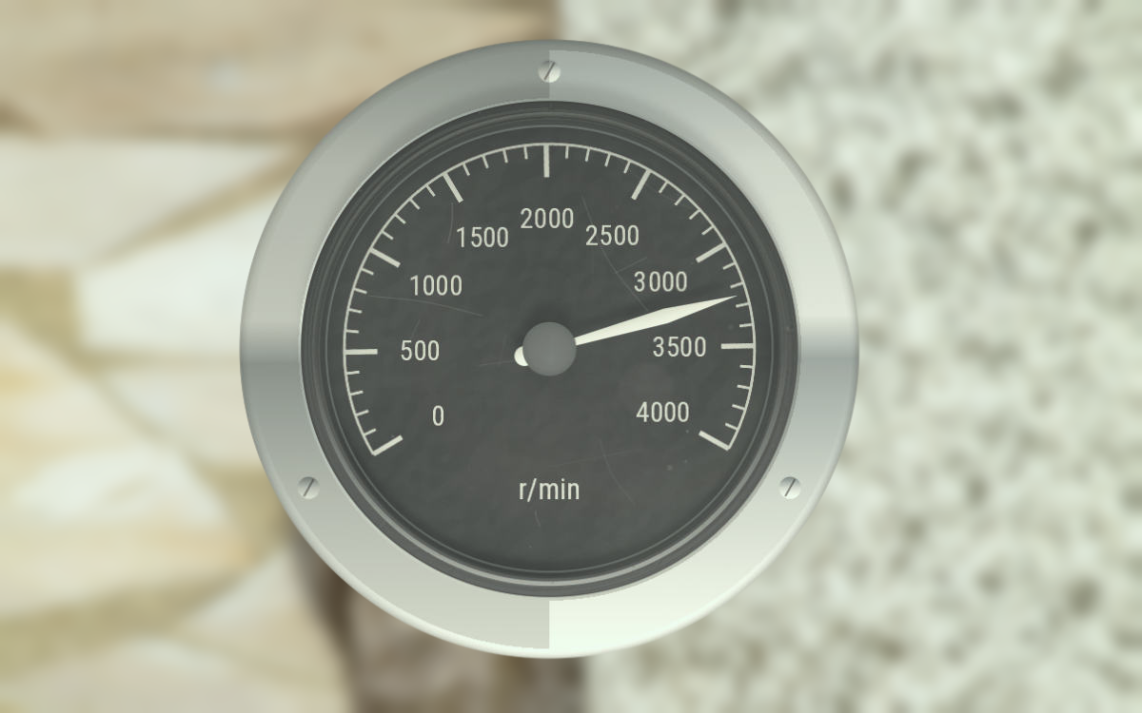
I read 3250 (rpm)
